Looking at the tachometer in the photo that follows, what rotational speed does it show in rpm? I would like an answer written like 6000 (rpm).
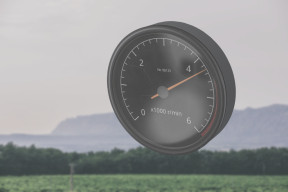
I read 4300 (rpm)
